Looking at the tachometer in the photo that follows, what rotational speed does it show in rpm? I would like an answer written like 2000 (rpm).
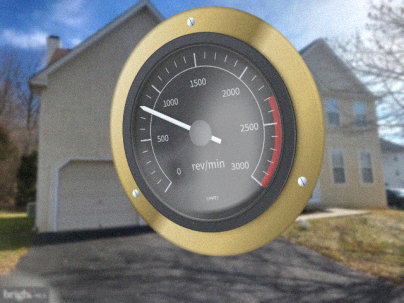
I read 800 (rpm)
